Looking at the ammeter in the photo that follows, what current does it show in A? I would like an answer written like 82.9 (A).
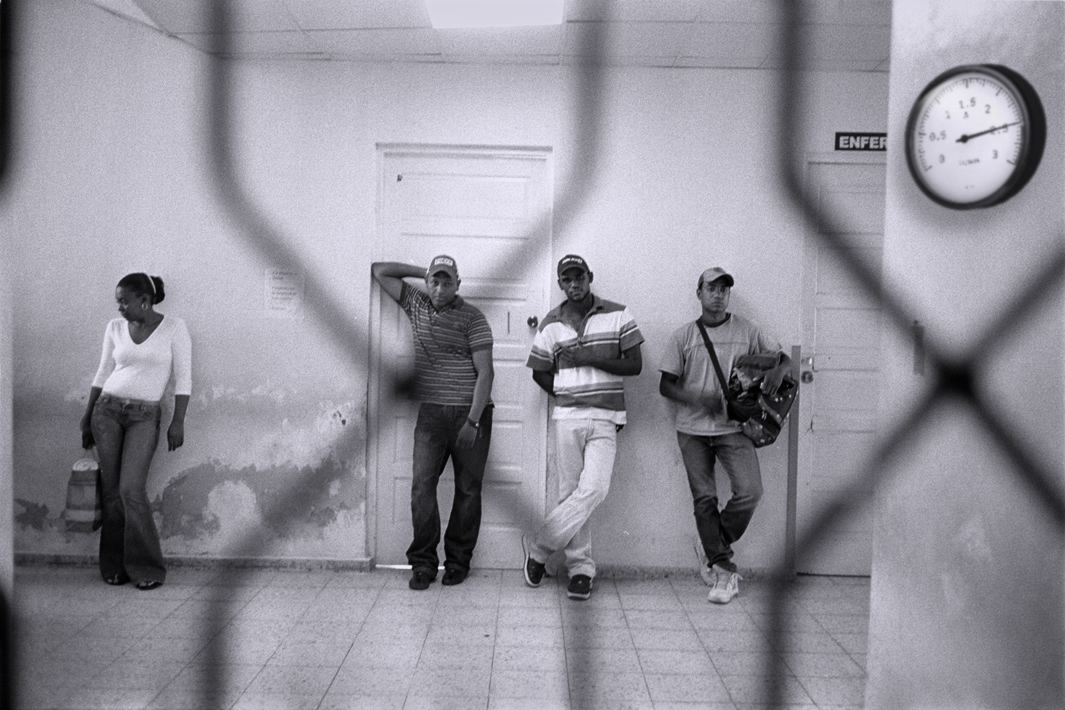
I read 2.5 (A)
